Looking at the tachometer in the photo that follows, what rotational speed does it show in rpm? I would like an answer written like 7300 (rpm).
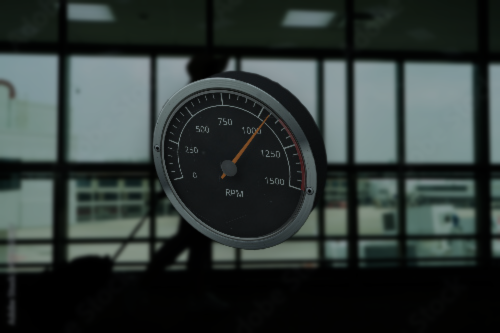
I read 1050 (rpm)
